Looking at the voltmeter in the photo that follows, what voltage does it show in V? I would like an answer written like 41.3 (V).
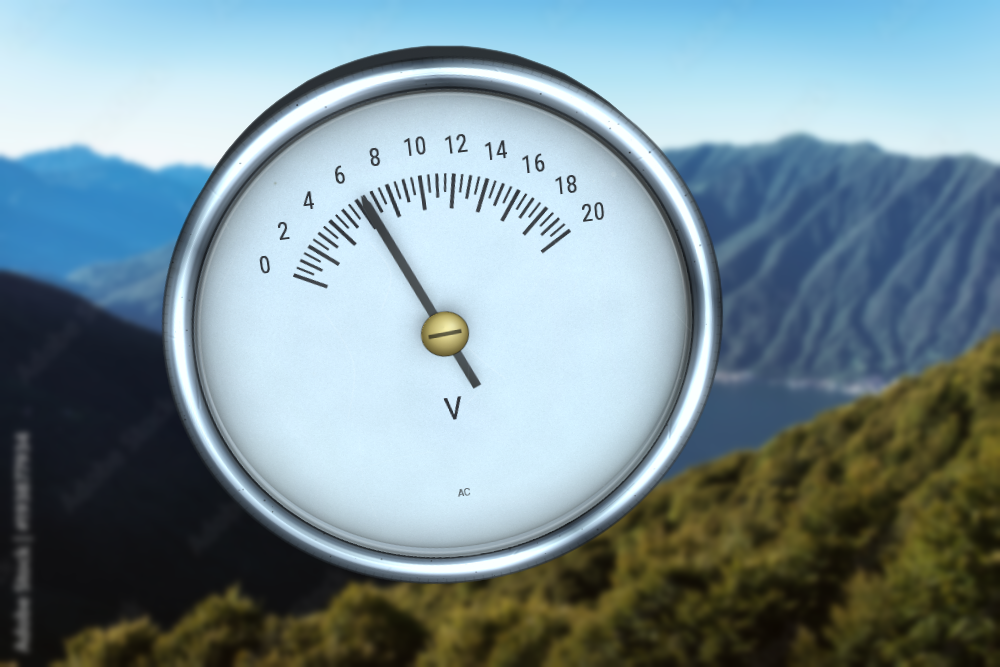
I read 6.5 (V)
